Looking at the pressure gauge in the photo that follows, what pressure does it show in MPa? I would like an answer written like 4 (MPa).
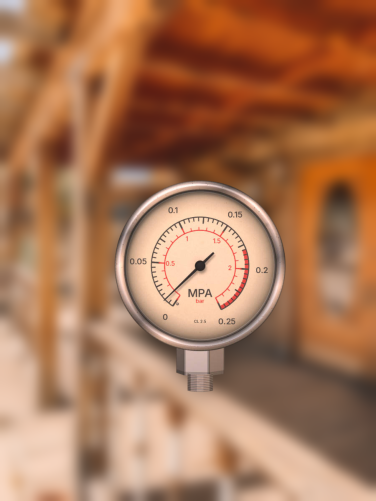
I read 0.01 (MPa)
